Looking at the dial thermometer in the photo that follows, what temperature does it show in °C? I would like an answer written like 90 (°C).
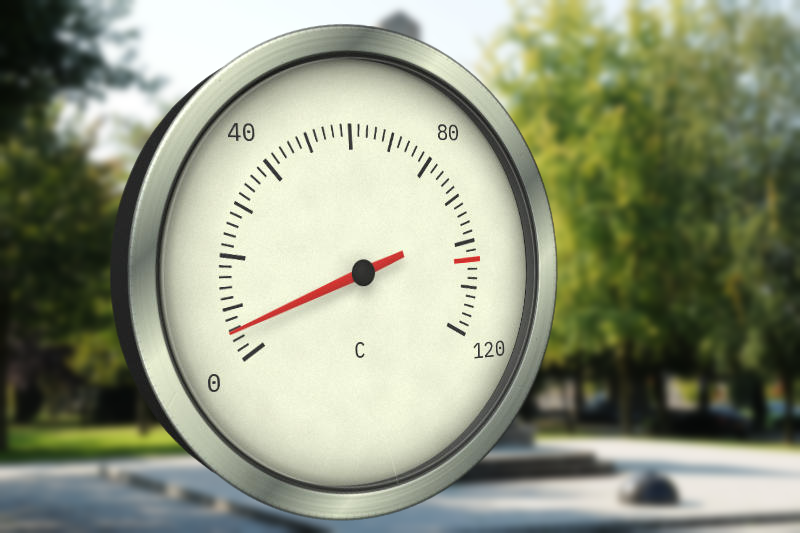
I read 6 (°C)
